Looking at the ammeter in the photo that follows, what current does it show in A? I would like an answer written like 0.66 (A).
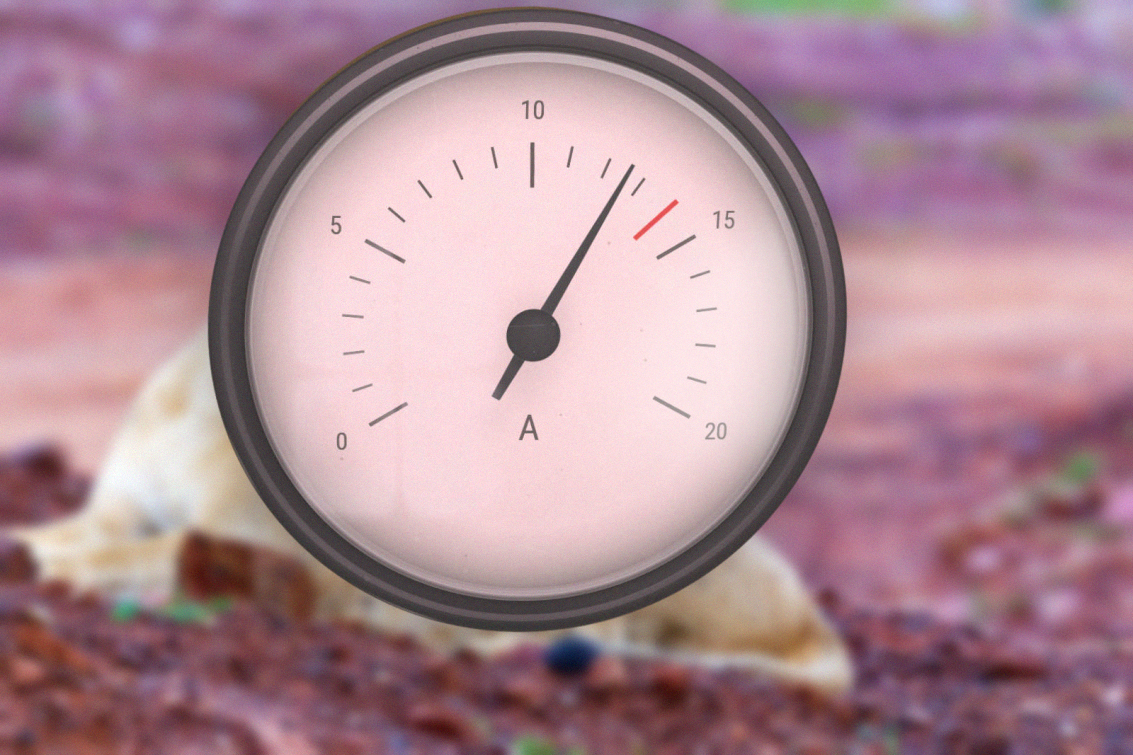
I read 12.5 (A)
